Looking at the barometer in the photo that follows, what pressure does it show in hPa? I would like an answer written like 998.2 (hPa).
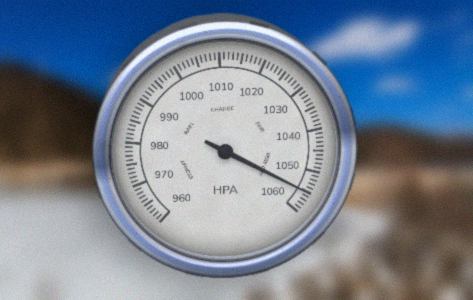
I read 1055 (hPa)
